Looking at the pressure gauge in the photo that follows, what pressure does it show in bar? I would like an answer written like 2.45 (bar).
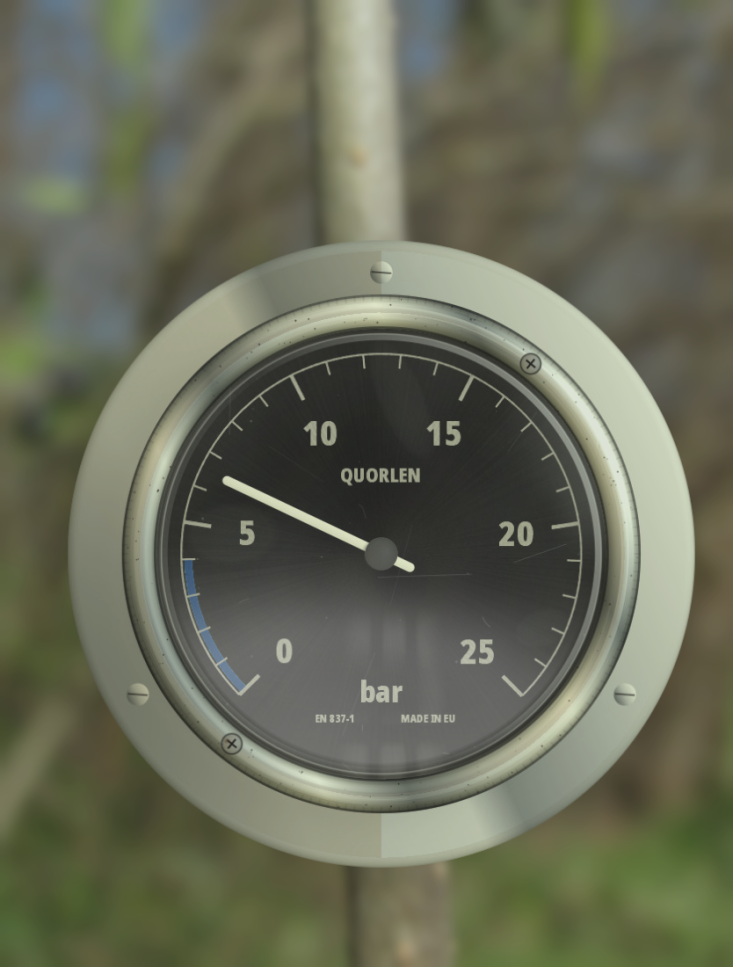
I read 6.5 (bar)
